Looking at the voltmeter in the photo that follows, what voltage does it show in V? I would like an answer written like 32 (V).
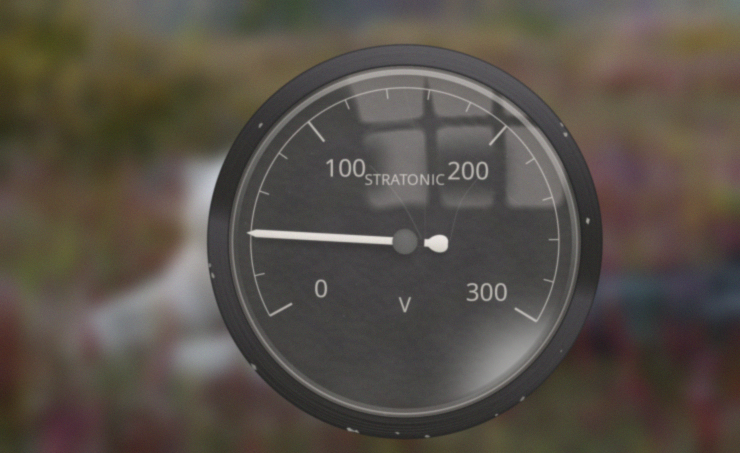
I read 40 (V)
